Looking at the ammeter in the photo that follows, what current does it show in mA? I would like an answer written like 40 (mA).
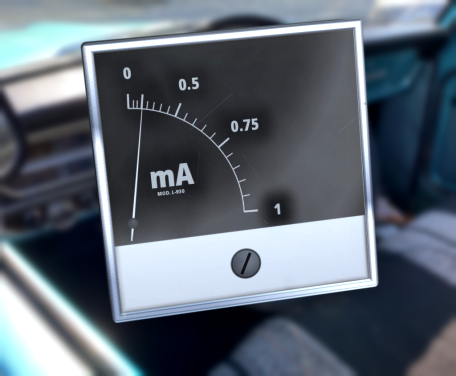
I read 0.25 (mA)
